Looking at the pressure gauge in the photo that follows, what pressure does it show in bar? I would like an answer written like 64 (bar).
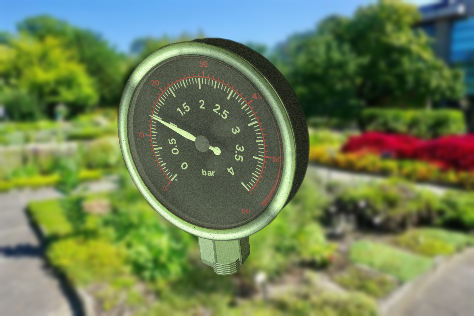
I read 1 (bar)
